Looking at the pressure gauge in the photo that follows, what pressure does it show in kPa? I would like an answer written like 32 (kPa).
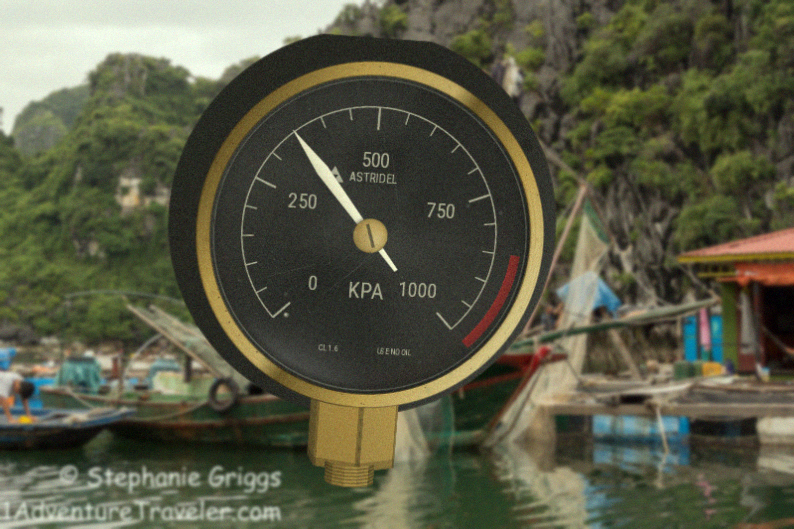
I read 350 (kPa)
